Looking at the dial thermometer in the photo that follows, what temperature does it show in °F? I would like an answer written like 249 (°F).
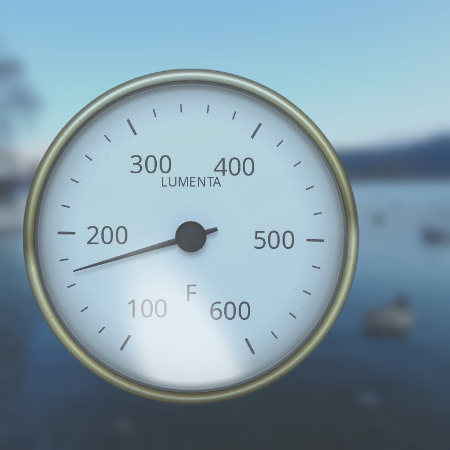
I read 170 (°F)
